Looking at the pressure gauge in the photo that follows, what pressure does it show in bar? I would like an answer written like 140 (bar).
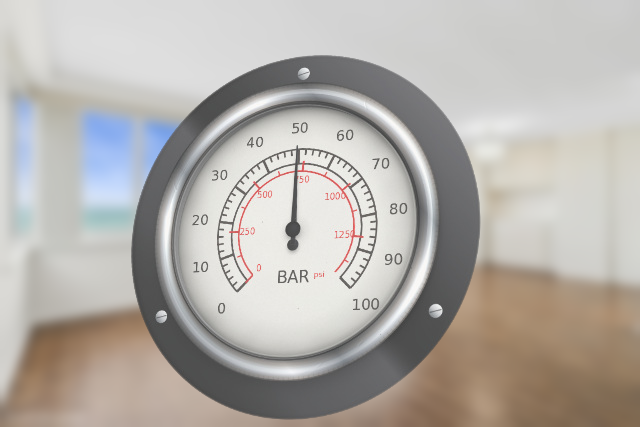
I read 50 (bar)
